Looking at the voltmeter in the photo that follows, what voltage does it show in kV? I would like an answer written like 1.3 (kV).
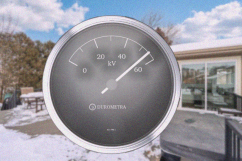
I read 55 (kV)
